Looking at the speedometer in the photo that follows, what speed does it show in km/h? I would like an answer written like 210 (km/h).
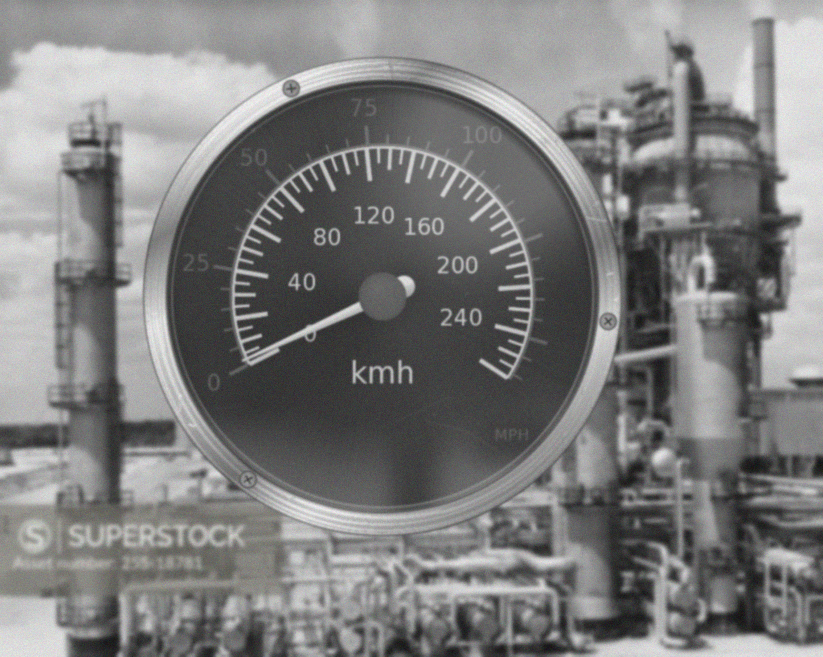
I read 2.5 (km/h)
